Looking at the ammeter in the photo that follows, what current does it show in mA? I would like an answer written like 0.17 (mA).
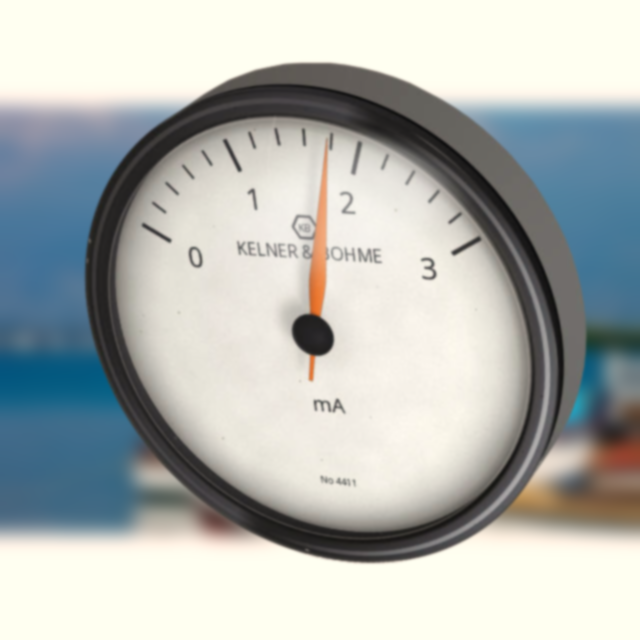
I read 1.8 (mA)
